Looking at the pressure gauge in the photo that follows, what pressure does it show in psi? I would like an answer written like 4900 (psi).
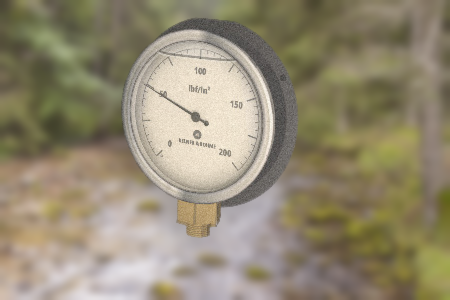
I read 50 (psi)
